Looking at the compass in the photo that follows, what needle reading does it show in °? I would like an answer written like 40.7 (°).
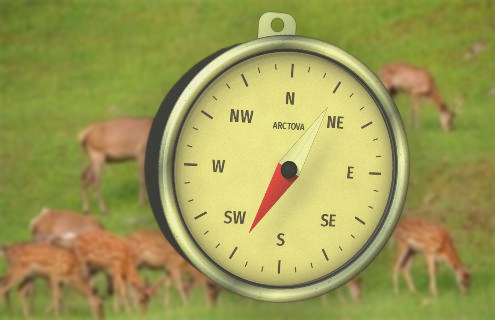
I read 210 (°)
